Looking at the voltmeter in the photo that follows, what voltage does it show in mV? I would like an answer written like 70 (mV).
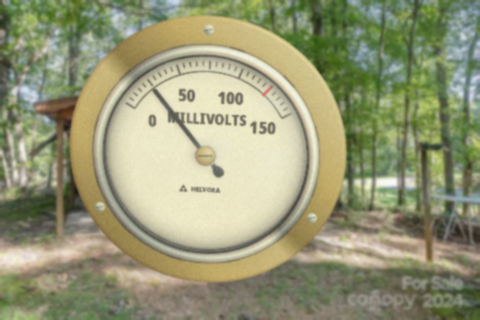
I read 25 (mV)
